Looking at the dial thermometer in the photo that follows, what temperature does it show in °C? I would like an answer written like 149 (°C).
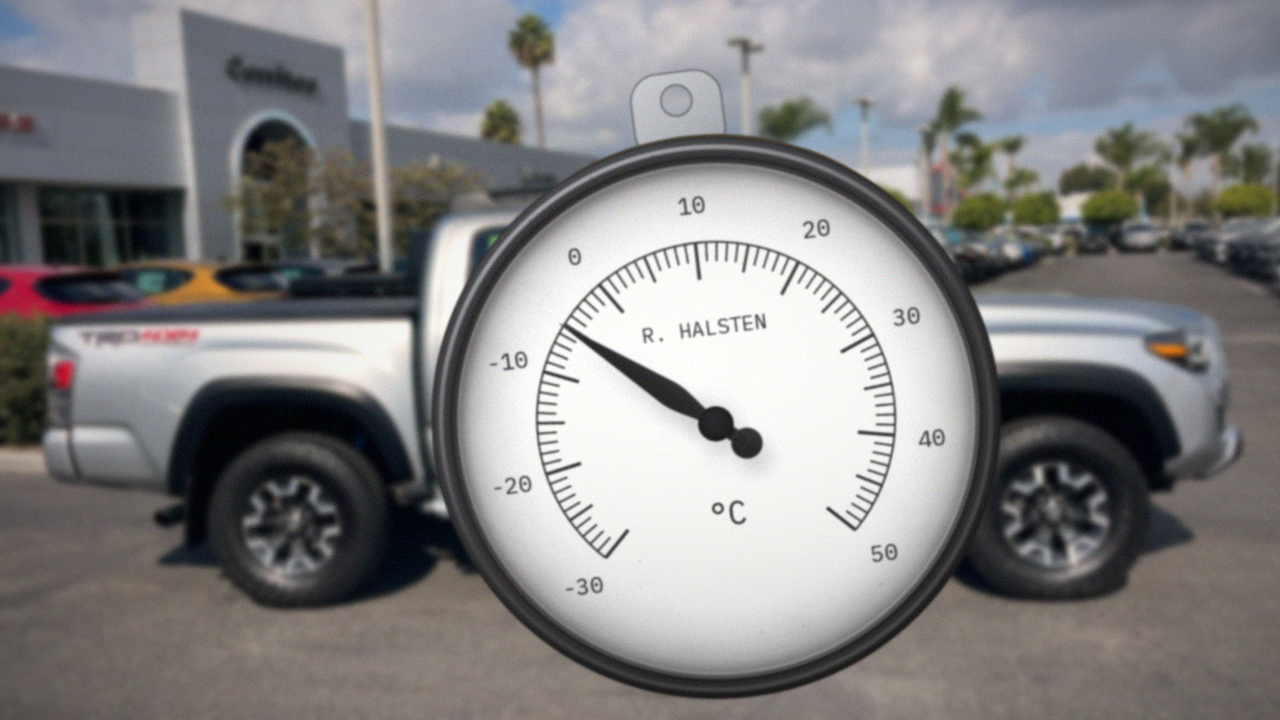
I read -5 (°C)
